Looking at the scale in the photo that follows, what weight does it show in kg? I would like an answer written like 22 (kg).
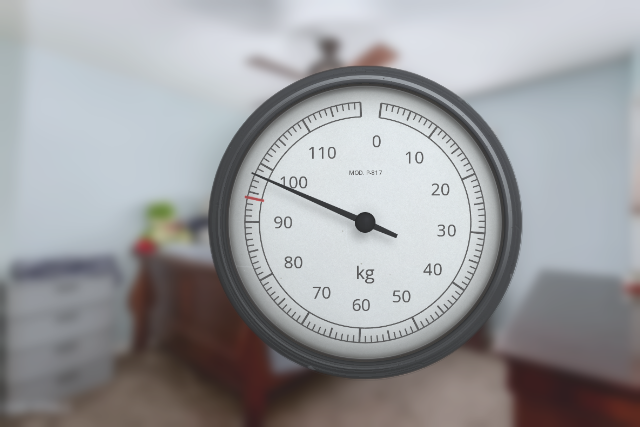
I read 98 (kg)
